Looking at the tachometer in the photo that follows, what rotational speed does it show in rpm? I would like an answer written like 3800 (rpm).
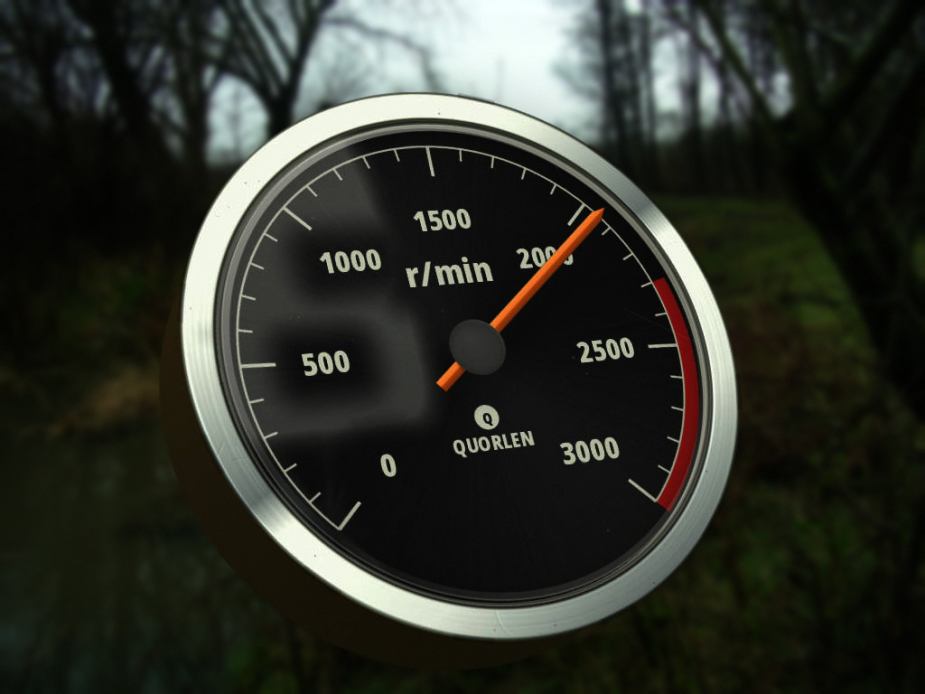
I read 2050 (rpm)
